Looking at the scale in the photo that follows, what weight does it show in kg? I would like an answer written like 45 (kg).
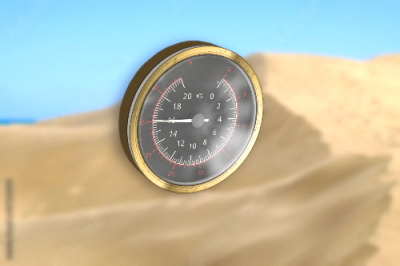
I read 16 (kg)
